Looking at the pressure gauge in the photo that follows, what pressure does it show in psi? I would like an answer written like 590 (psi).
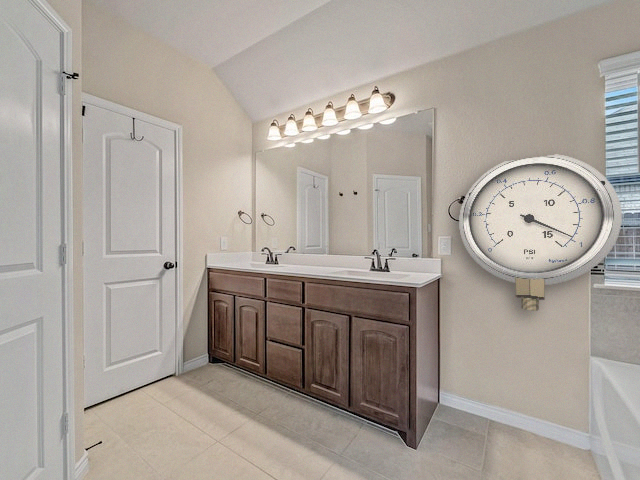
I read 14 (psi)
